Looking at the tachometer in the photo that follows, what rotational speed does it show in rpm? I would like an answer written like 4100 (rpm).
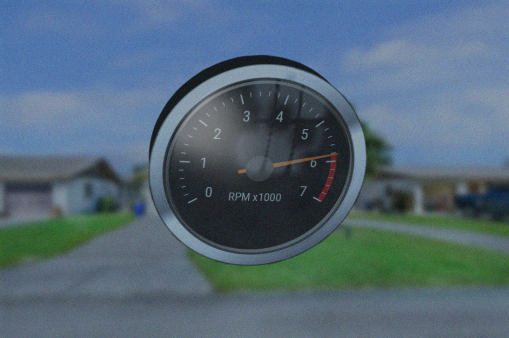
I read 5800 (rpm)
